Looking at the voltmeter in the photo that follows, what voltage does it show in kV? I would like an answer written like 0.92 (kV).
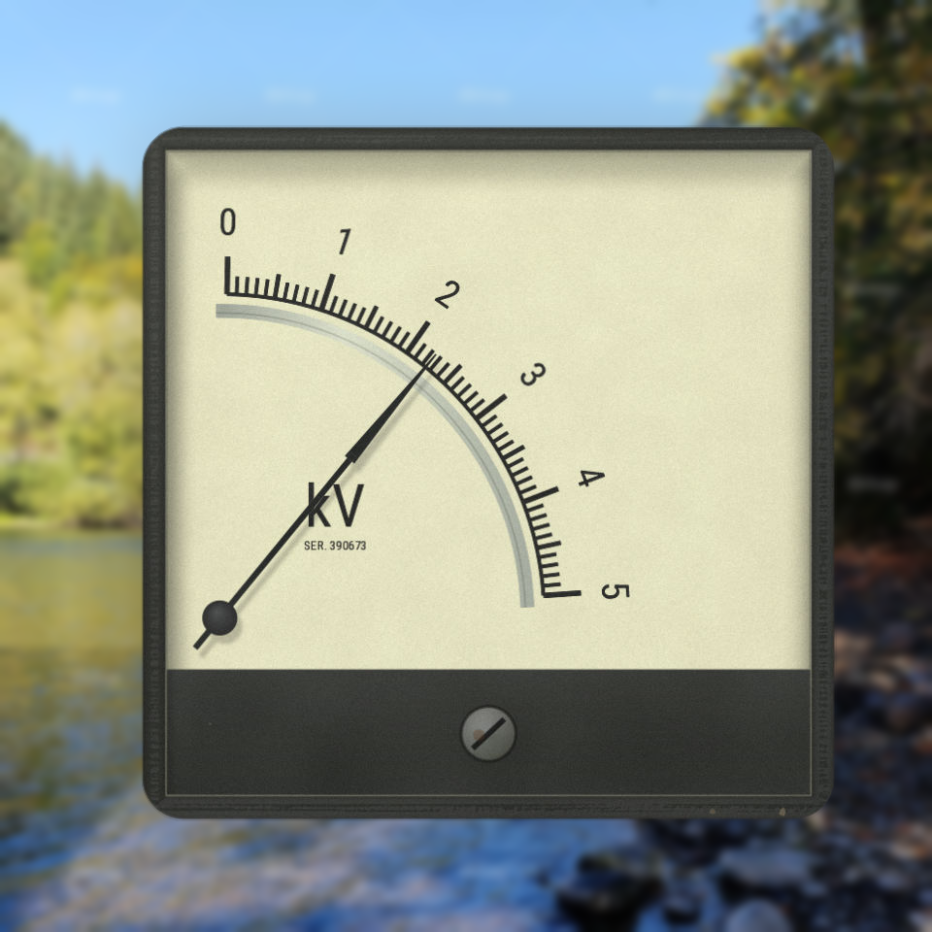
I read 2.25 (kV)
